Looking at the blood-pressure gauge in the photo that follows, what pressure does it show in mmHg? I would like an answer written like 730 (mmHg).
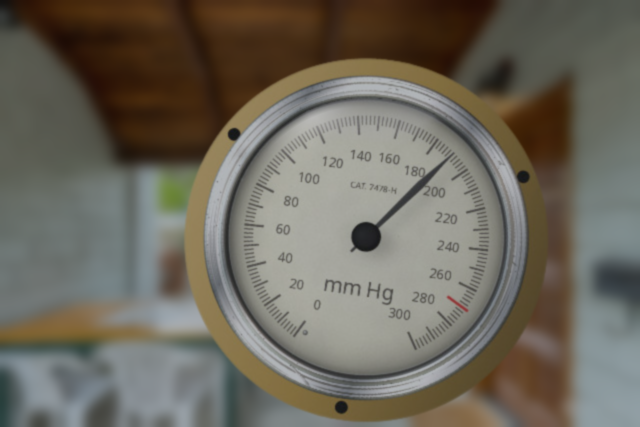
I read 190 (mmHg)
